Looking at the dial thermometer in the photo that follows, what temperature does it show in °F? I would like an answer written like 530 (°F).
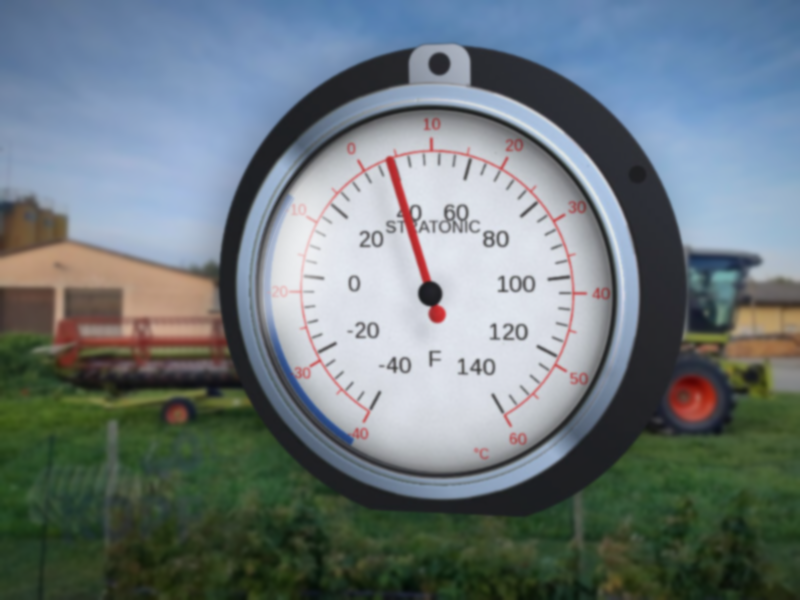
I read 40 (°F)
